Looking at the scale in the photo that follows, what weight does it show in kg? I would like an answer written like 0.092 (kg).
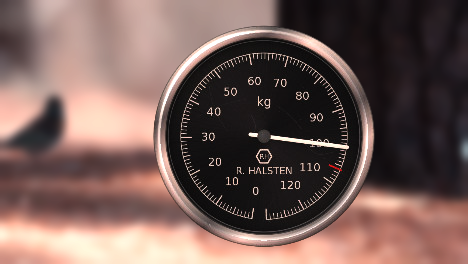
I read 100 (kg)
